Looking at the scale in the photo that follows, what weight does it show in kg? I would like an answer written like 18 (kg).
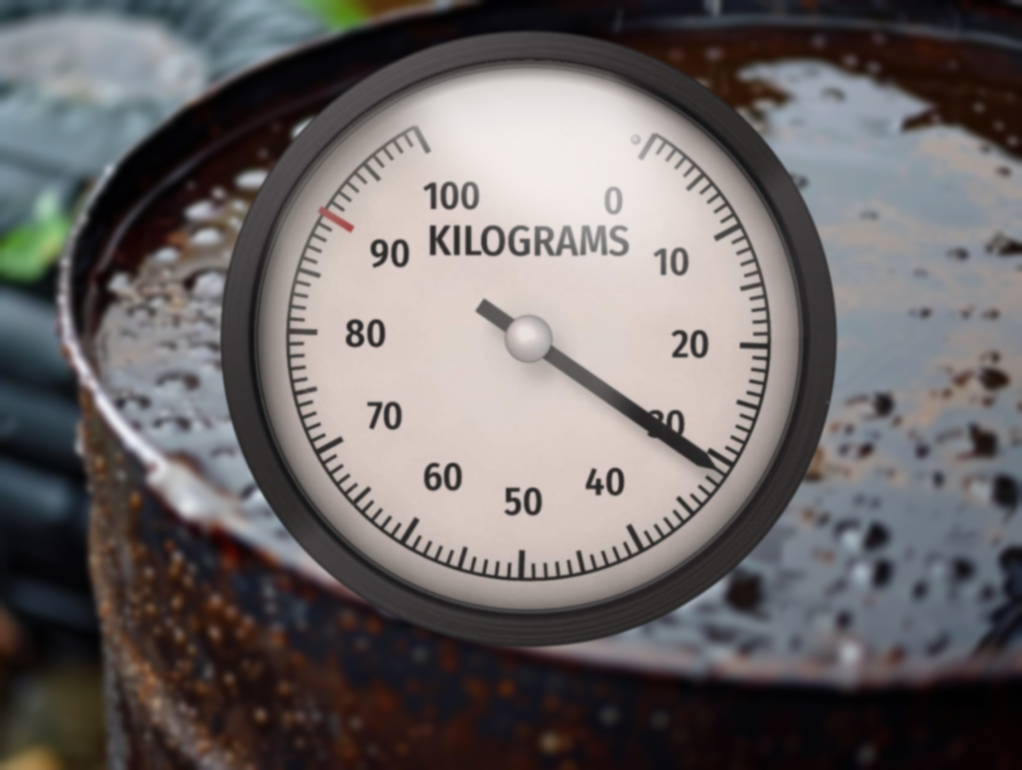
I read 31 (kg)
